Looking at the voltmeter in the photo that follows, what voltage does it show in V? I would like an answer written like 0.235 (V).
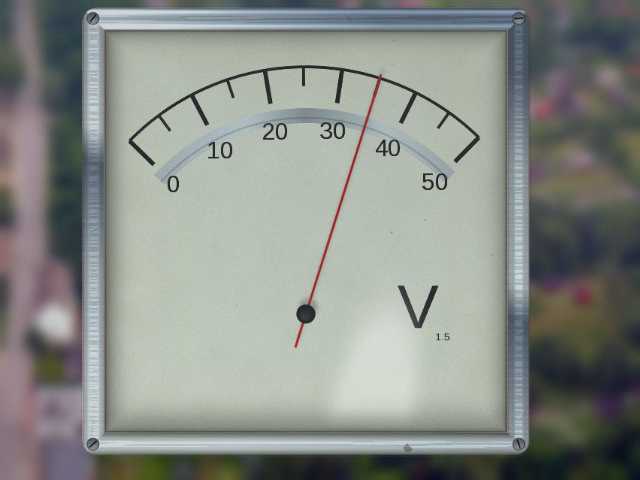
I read 35 (V)
